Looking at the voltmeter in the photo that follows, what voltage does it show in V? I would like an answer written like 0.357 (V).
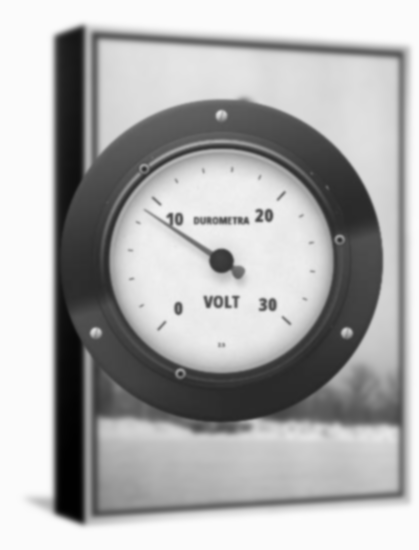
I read 9 (V)
